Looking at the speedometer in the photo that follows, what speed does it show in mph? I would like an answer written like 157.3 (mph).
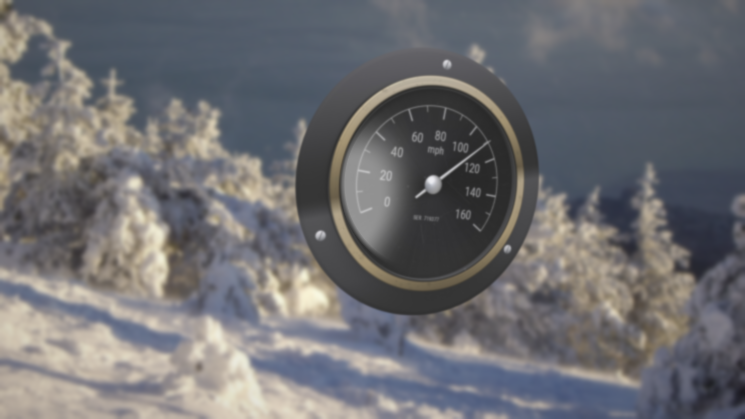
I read 110 (mph)
